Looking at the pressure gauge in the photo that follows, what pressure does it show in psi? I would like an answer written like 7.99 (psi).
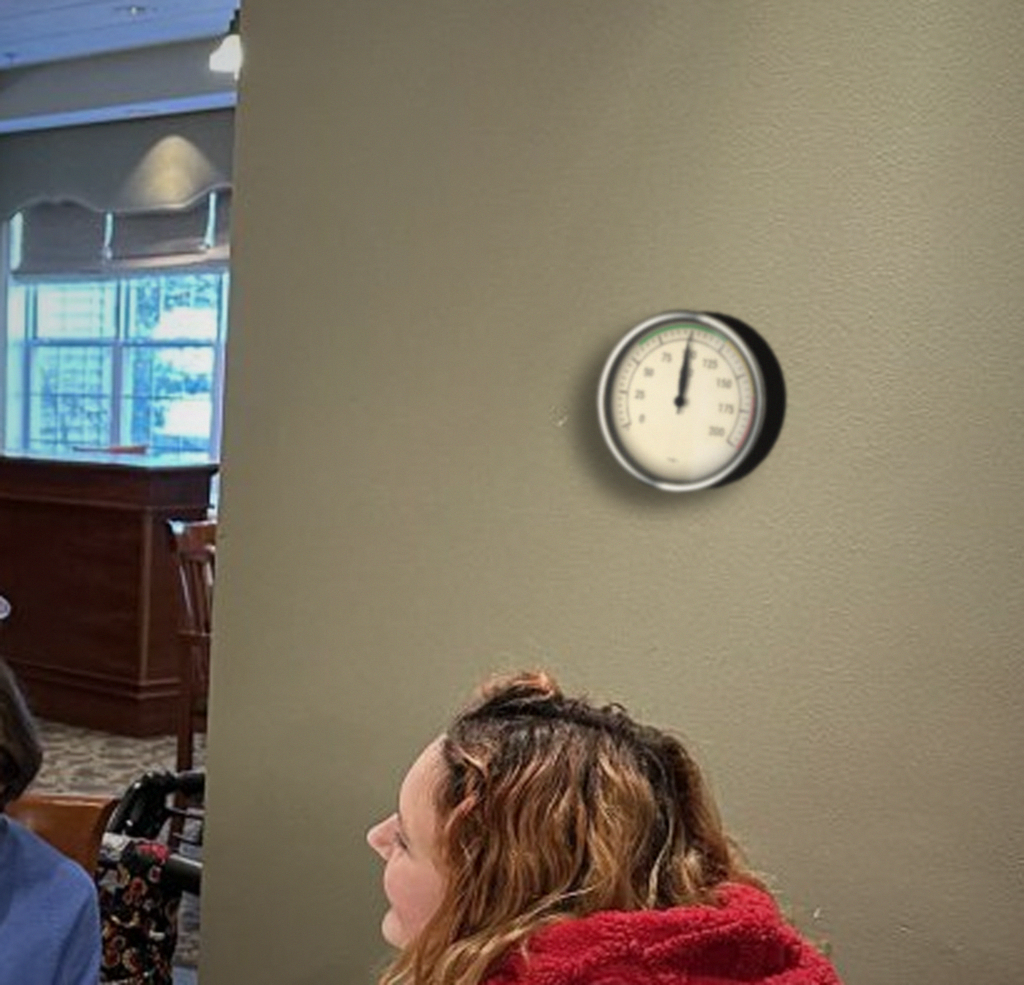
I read 100 (psi)
